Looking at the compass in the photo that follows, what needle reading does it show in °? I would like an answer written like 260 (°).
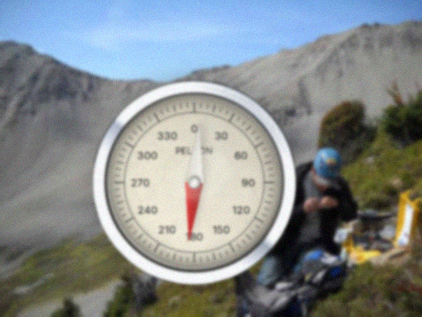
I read 185 (°)
